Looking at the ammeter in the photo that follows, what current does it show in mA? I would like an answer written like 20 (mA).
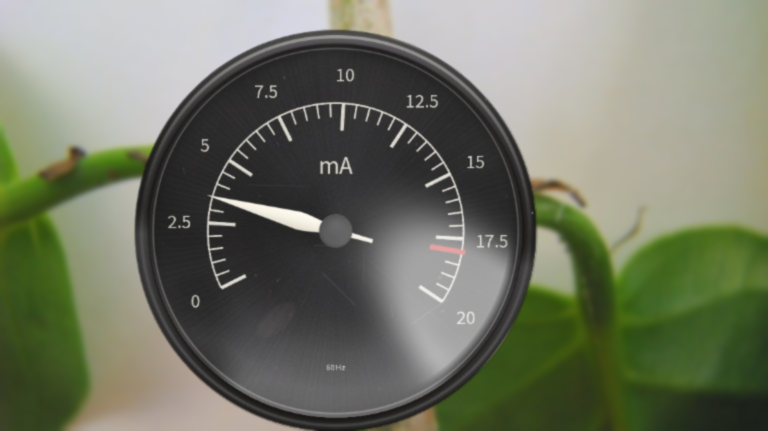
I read 3.5 (mA)
